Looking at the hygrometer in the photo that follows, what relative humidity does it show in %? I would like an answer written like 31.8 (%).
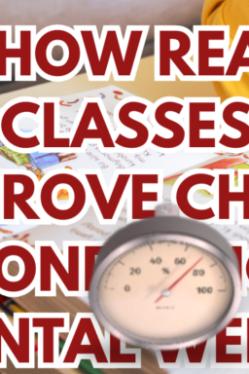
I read 70 (%)
